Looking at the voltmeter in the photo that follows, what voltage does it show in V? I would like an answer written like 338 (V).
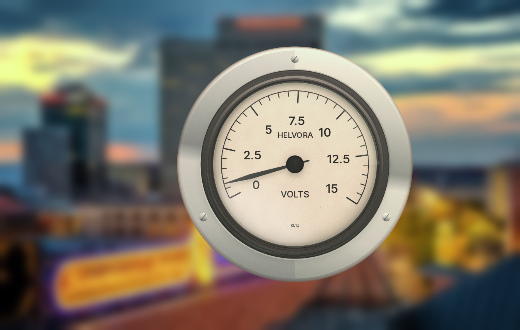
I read 0.75 (V)
